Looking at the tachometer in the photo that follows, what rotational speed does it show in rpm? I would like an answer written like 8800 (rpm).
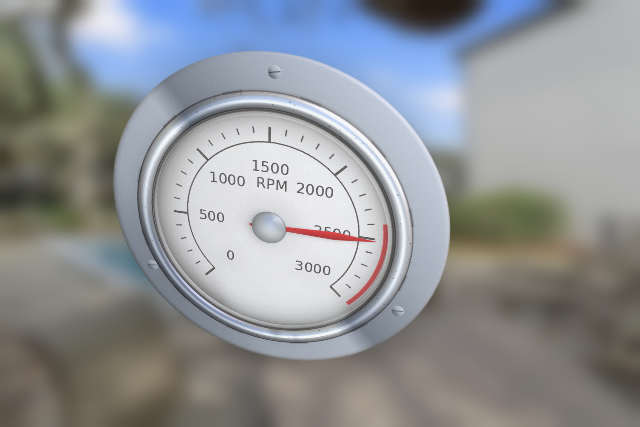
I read 2500 (rpm)
